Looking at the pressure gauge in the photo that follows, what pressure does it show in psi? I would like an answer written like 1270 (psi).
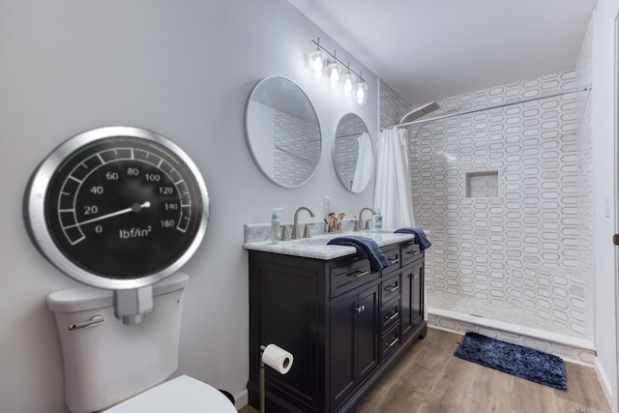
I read 10 (psi)
